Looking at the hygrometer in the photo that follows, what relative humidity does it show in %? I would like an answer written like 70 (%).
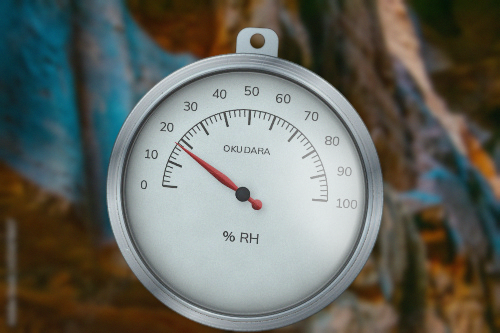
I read 18 (%)
